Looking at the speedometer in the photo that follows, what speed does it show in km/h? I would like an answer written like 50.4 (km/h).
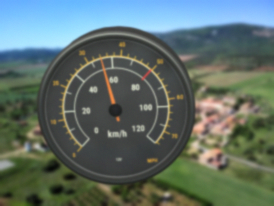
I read 55 (km/h)
